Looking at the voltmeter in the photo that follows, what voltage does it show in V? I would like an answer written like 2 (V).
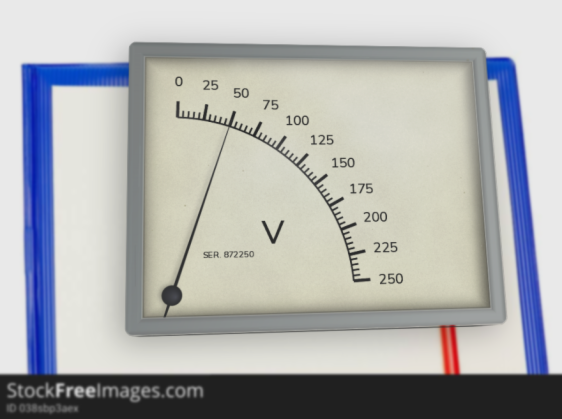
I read 50 (V)
